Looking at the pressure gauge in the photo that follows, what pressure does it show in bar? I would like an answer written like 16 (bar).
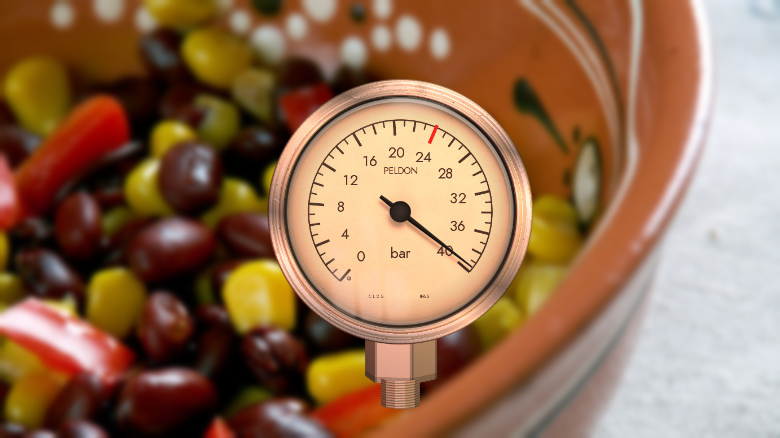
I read 39.5 (bar)
